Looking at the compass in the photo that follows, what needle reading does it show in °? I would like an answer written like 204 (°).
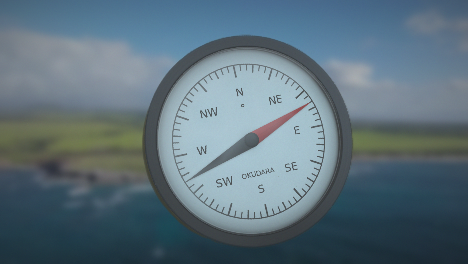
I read 70 (°)
